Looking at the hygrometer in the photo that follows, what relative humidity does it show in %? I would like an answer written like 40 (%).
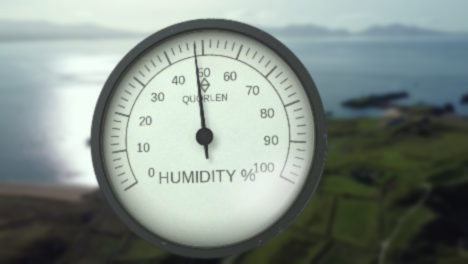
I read 48 (%)
